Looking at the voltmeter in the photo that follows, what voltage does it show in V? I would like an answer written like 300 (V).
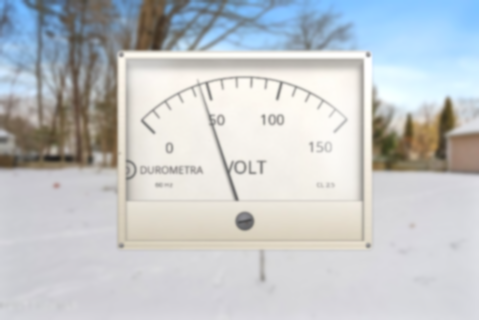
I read 45 (V)
